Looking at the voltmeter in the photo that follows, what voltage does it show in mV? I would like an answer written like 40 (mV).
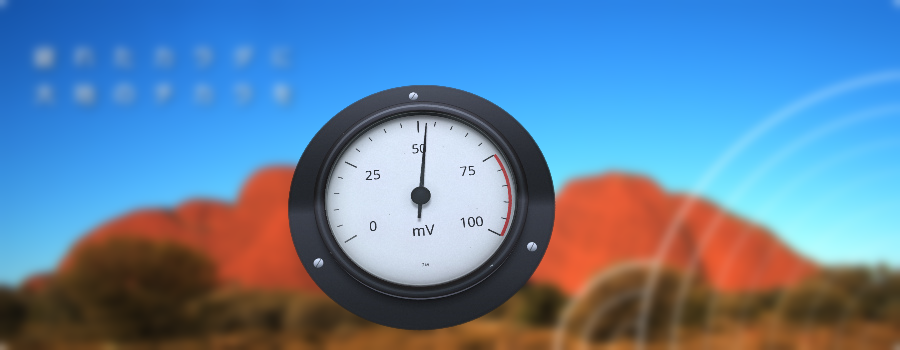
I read 52.5 (mV)
